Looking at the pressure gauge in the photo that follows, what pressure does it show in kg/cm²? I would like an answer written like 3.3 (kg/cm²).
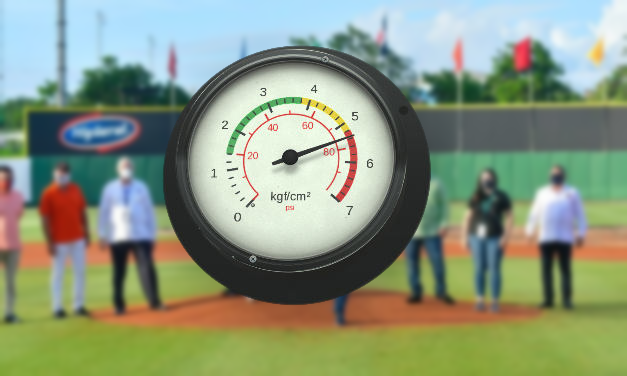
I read 5.4 (kg/cm²)
